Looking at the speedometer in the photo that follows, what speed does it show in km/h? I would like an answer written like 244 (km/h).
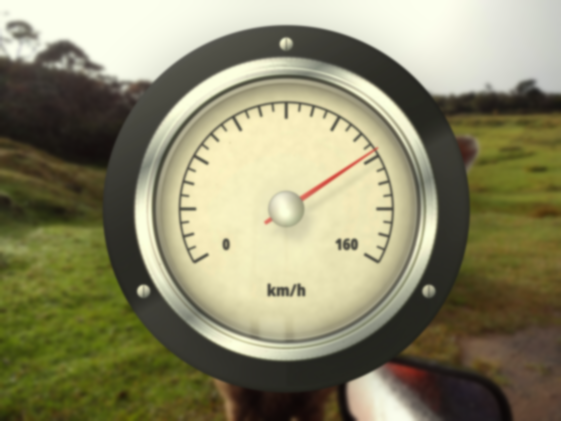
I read 117.5 (km/h)
